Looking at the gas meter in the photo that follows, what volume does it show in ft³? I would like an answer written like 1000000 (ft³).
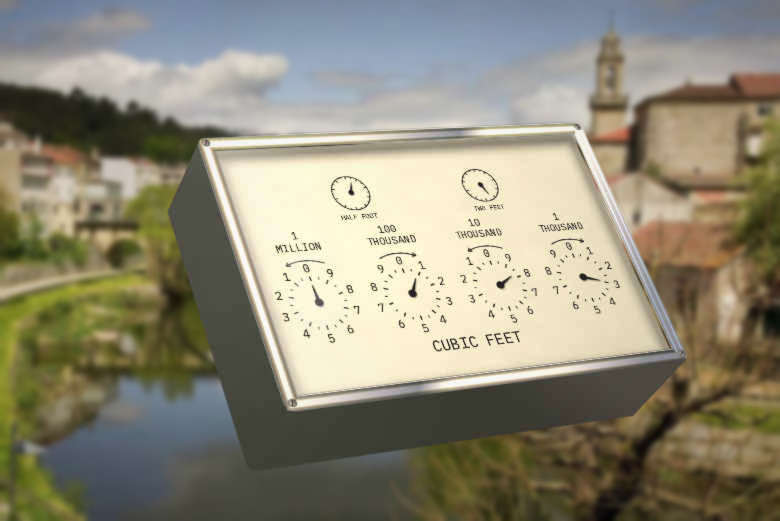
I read 8300 (ft³)
